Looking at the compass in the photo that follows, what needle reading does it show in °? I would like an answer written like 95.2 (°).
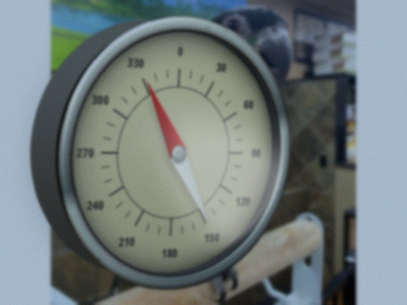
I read 330 (°)
